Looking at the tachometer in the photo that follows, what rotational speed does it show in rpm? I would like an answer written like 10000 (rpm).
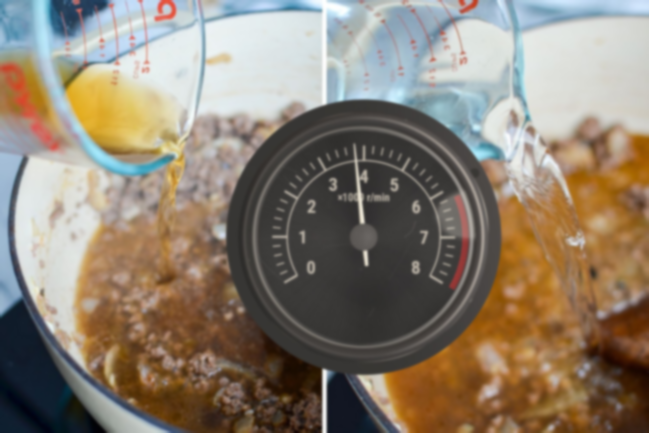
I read 3800 (rpm)
